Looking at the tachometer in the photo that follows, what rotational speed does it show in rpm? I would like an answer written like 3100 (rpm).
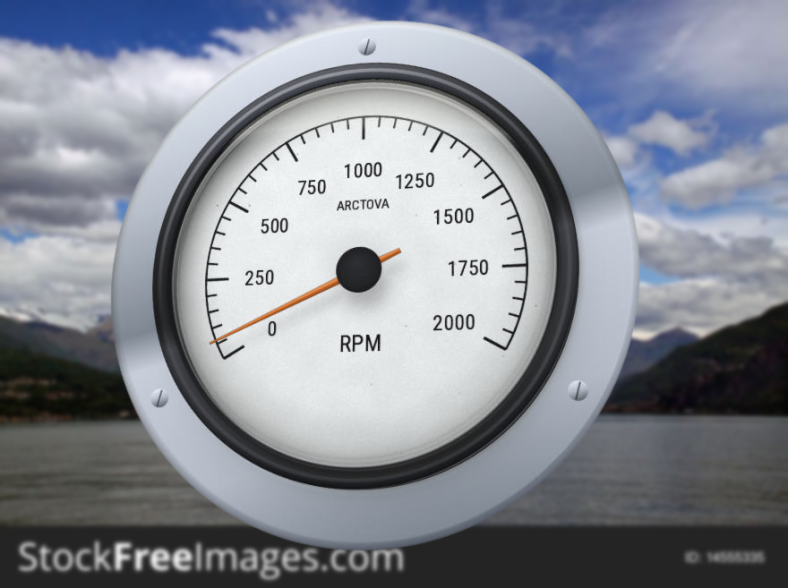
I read 50 (rpm)
